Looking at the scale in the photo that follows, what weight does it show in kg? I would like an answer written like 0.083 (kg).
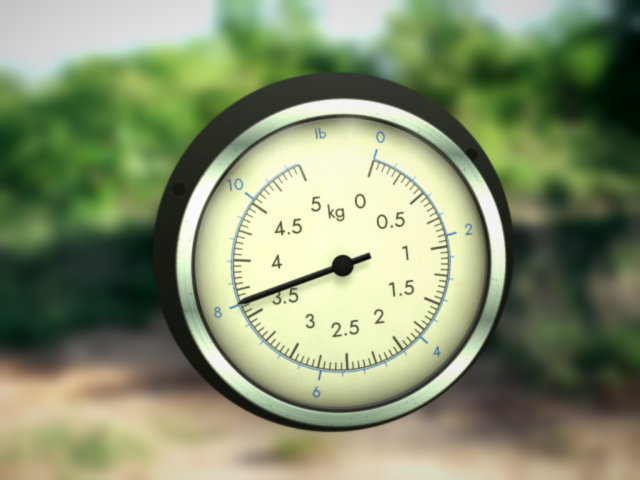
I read 3.65 (kg)
